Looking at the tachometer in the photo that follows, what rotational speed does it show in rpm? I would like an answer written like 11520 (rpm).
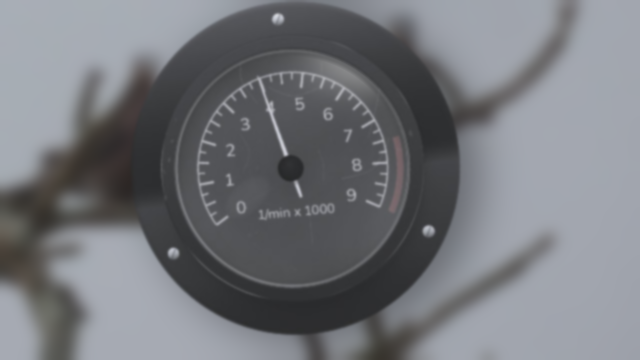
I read 4000 (rpm)
